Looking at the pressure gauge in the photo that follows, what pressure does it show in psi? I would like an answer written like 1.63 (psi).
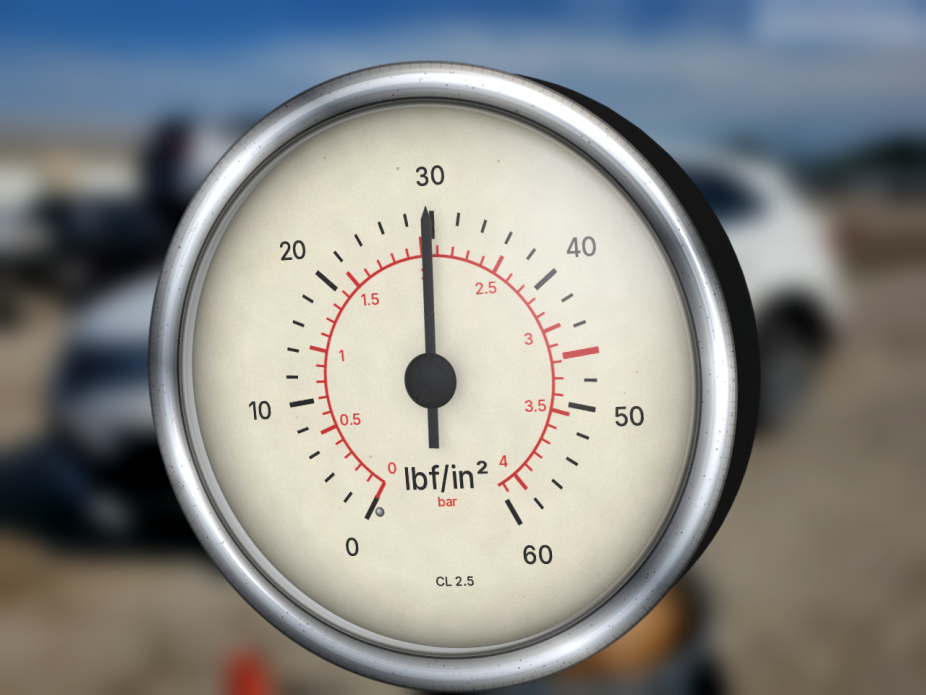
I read 30 (psi)
